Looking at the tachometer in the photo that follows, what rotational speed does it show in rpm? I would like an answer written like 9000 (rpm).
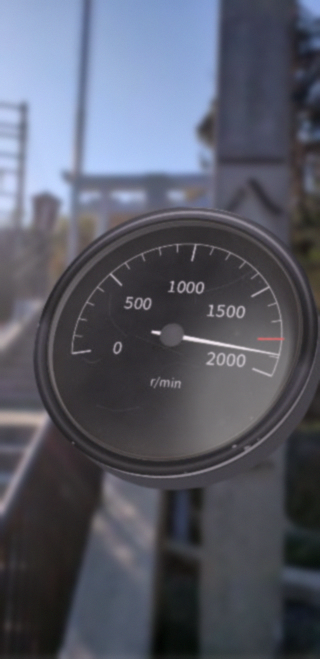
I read 1900 (rpm)
